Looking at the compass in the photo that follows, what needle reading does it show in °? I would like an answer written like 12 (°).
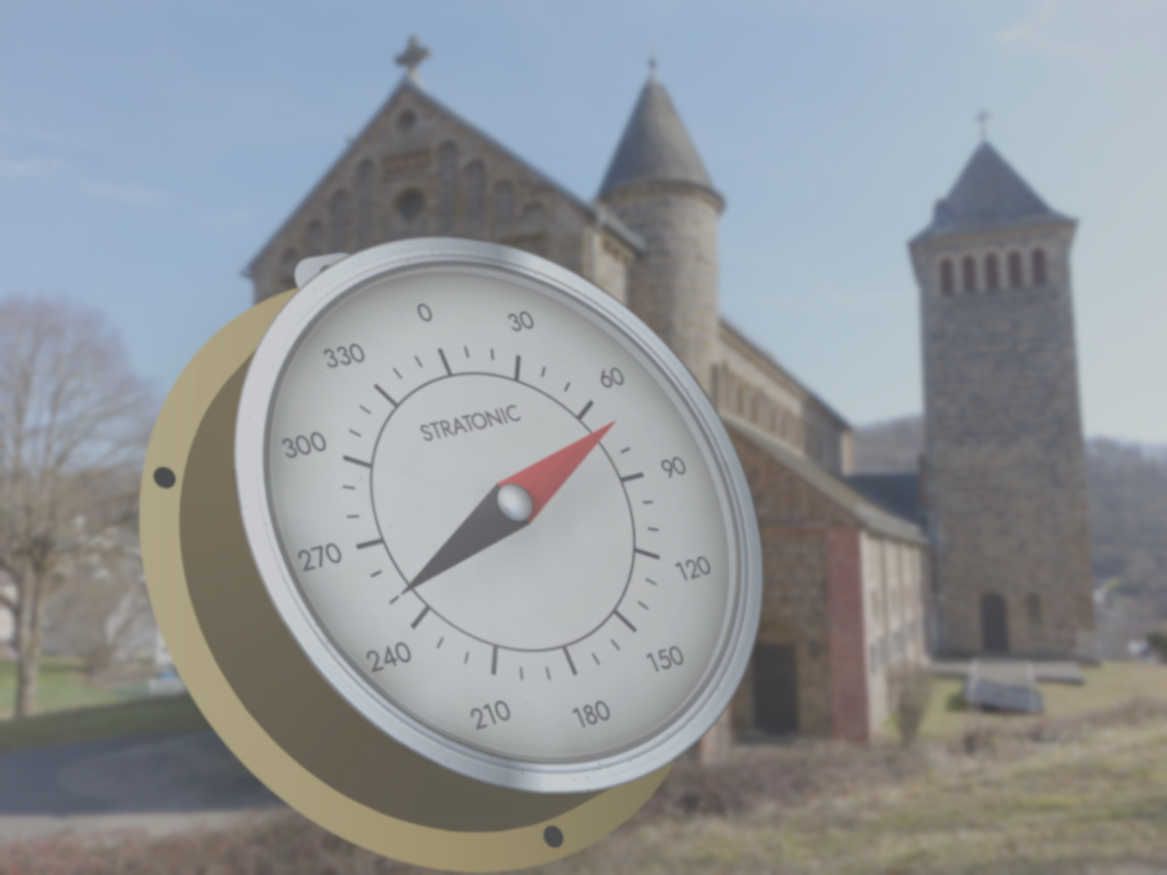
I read 70 (°)
